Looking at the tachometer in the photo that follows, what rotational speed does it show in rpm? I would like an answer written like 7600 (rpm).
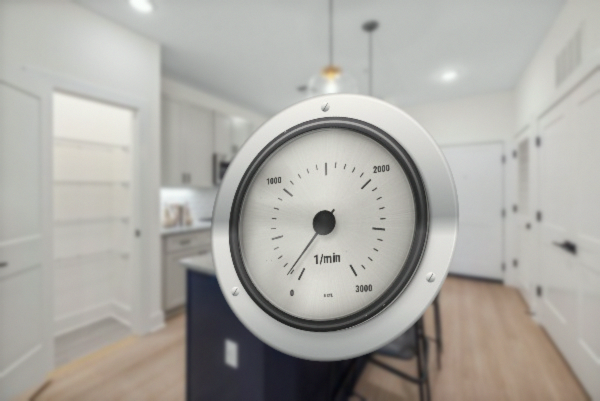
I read 100 (rpm)
